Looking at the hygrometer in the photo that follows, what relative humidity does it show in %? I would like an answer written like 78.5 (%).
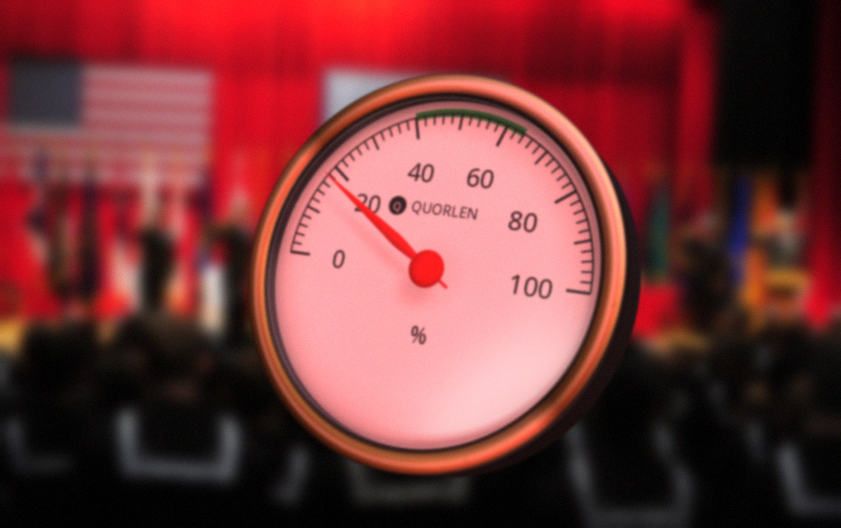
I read 18 (%)
